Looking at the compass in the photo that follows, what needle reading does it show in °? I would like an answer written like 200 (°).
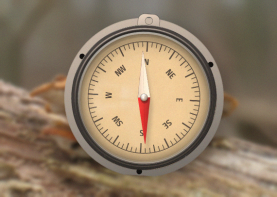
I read 175 (°)
